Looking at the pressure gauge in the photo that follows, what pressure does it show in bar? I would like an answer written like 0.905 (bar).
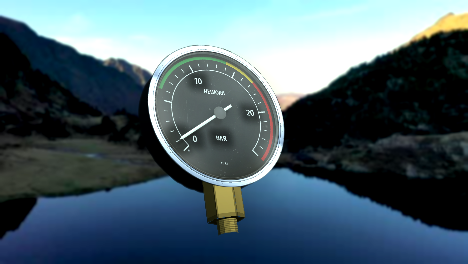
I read 1 (bar)
